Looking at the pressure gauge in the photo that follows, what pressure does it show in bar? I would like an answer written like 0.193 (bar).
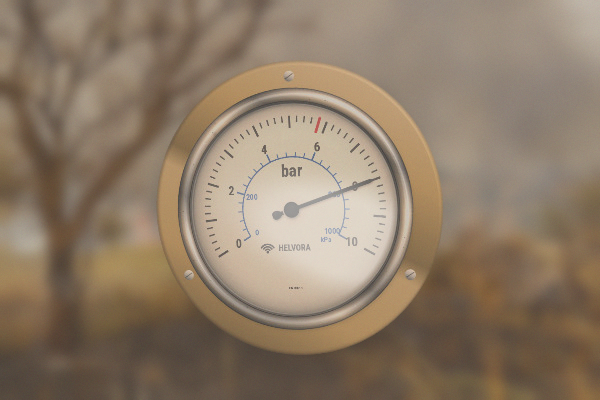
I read 8 (bar)
